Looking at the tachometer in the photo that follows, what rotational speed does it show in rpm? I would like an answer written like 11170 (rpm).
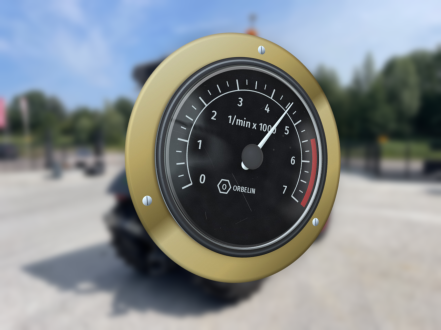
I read 4500 (rpm)
